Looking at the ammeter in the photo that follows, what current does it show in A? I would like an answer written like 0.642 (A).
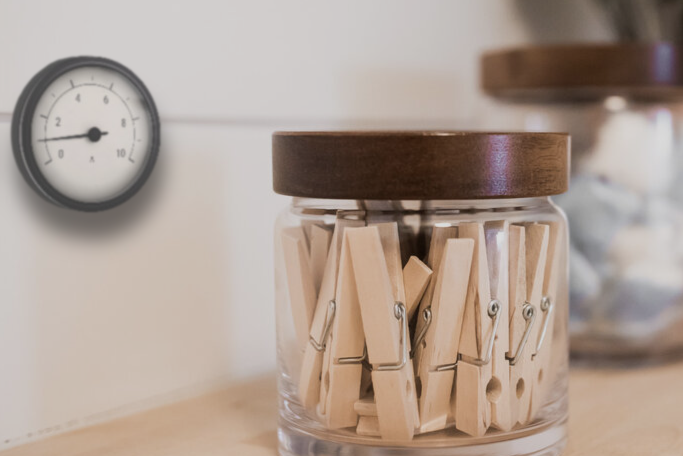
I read 1 (A)
